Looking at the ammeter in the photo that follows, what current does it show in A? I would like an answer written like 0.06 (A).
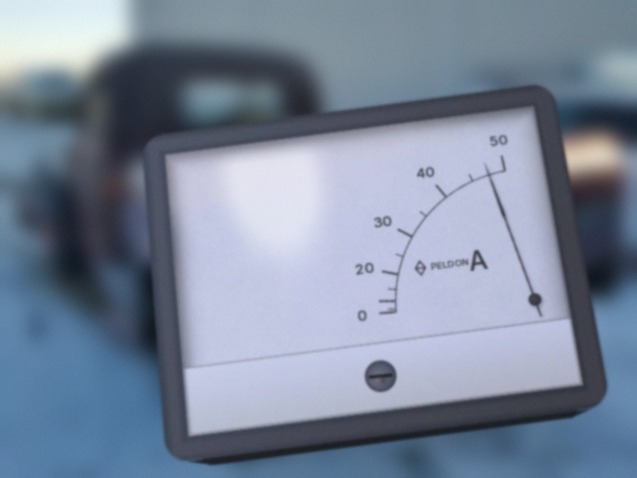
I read 47.5 (A)
